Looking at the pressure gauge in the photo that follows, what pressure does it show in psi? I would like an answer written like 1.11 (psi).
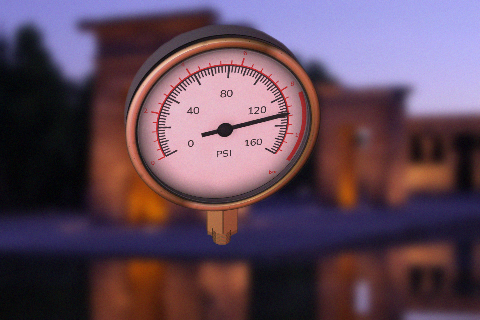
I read 130 (psi)
